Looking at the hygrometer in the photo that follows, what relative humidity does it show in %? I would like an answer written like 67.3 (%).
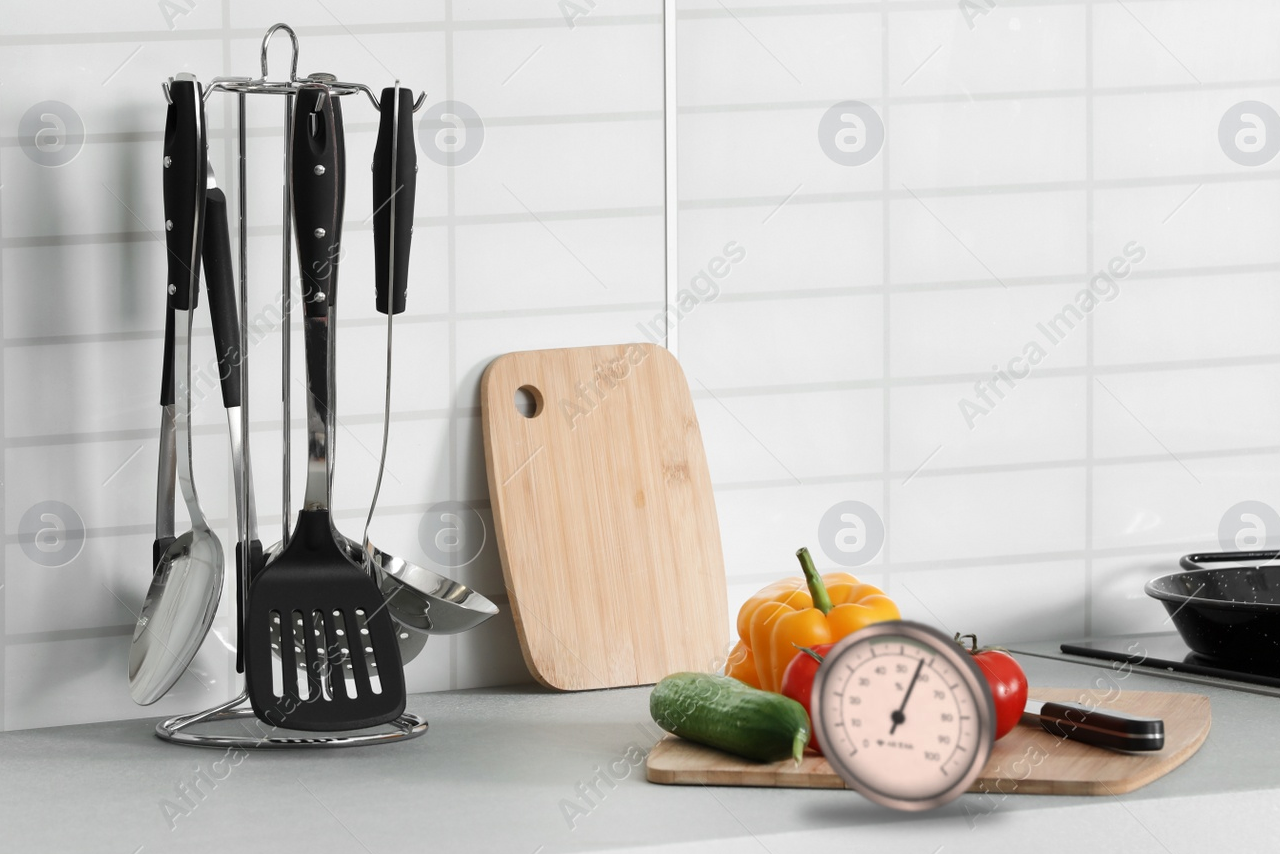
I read 57.5 (%)
